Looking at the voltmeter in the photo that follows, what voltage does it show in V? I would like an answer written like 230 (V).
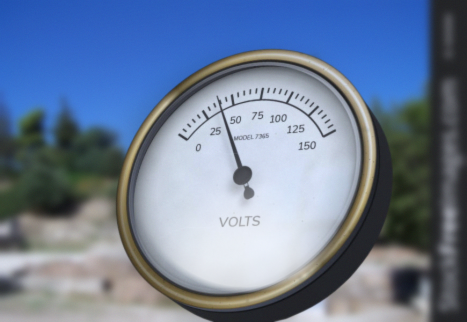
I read 40 (V)
